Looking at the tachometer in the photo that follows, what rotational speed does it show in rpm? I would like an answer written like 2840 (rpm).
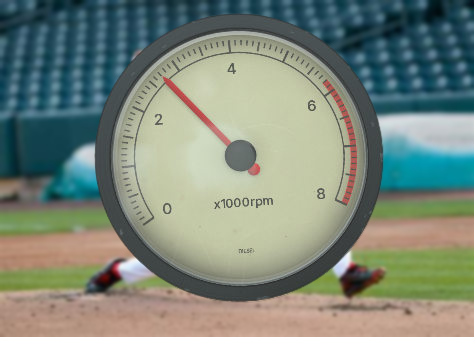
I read 2700 (rpm)
